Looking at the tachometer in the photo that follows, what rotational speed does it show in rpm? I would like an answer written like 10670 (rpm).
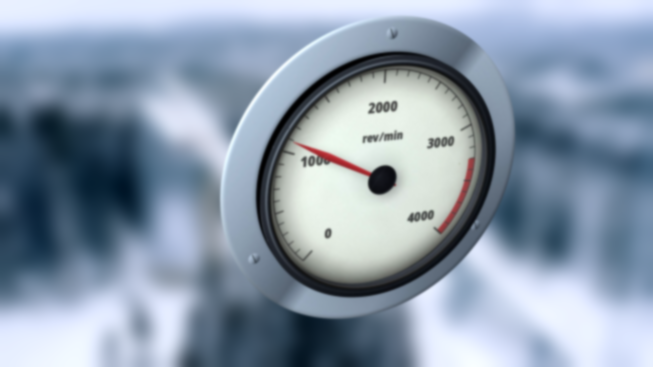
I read 1100 (rpm)
